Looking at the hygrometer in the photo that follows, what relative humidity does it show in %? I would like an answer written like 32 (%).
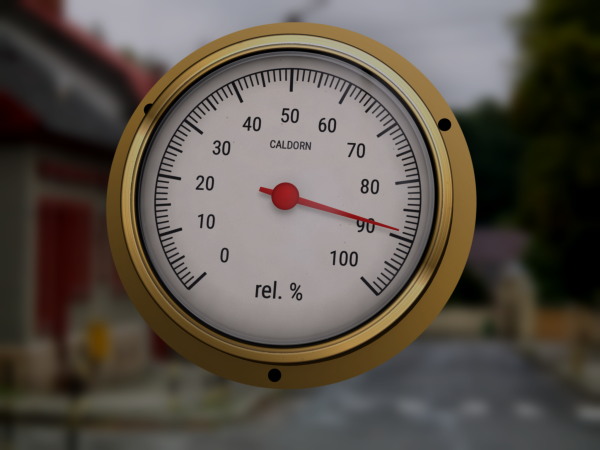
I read 89 (%)
